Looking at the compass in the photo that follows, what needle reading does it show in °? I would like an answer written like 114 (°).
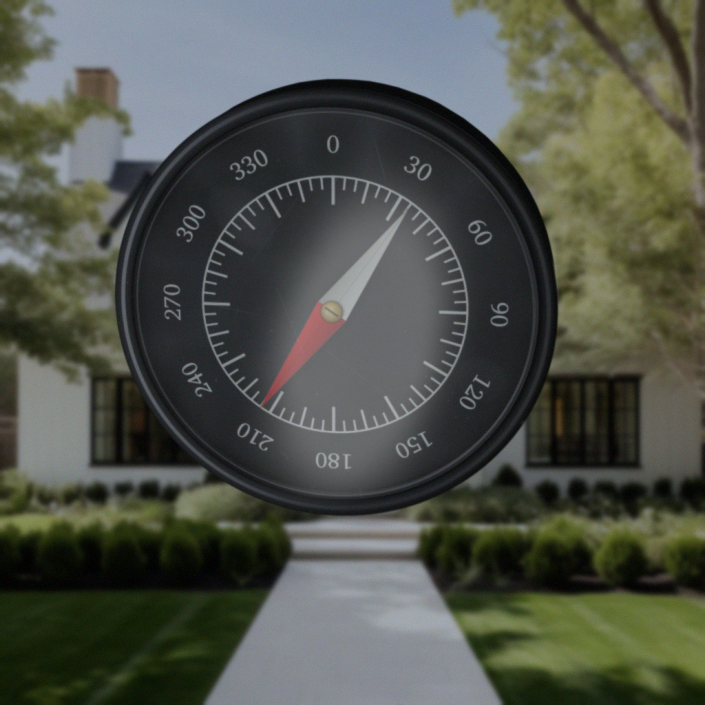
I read 215 (°)
